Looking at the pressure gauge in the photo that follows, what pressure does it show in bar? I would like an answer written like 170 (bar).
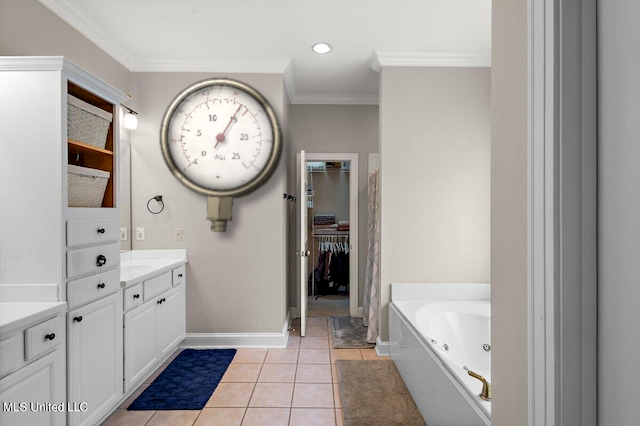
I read 15 (bar)
